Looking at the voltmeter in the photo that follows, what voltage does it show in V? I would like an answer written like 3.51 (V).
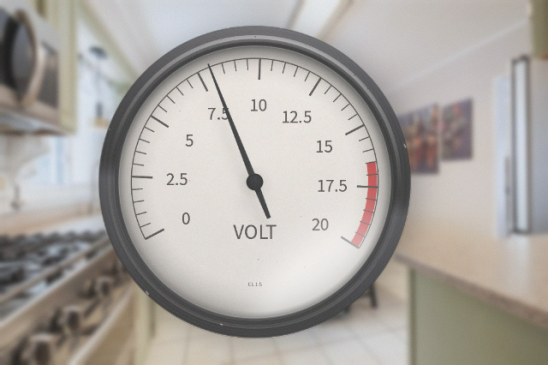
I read 8 (V)
